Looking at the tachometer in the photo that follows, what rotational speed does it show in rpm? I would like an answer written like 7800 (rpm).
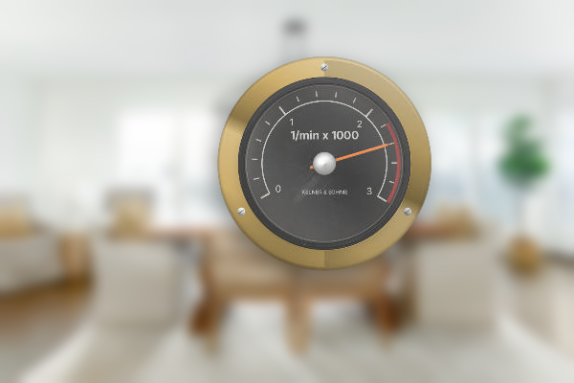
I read 2400 (rpm)
